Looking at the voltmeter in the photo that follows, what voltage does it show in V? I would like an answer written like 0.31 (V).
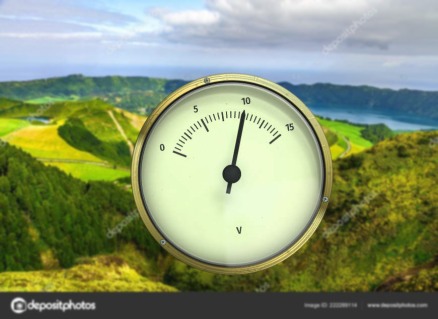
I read 10 (V)
